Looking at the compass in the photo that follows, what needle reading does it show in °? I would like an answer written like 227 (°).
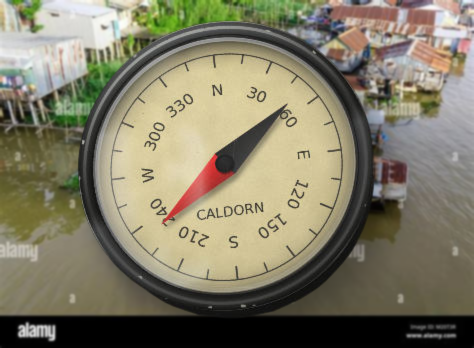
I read 232.5 (°)
